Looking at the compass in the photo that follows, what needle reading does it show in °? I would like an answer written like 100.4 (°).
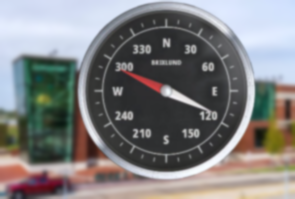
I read 295 (°)
